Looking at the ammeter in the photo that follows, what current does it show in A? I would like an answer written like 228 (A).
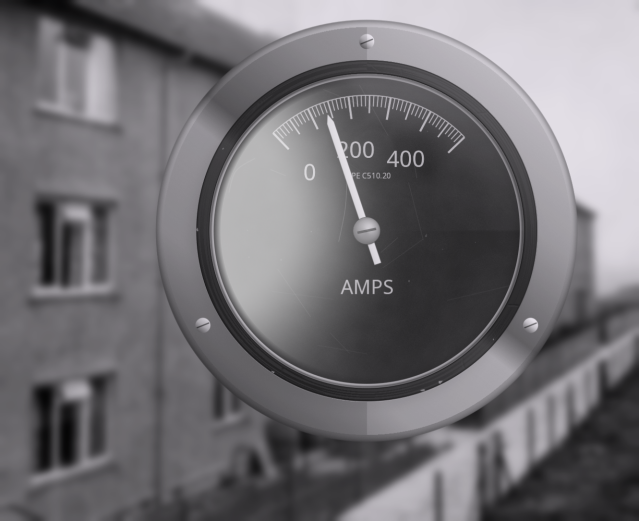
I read 140 (A)
